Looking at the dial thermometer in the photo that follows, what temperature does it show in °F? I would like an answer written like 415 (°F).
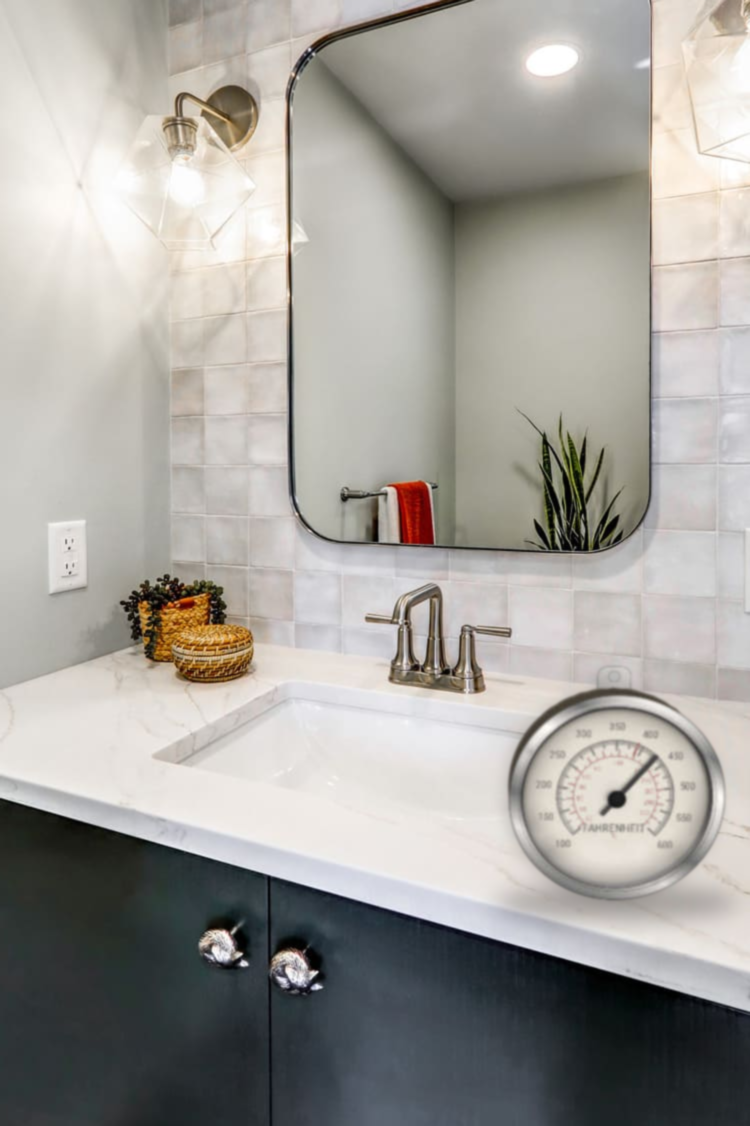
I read 425 (°F)
